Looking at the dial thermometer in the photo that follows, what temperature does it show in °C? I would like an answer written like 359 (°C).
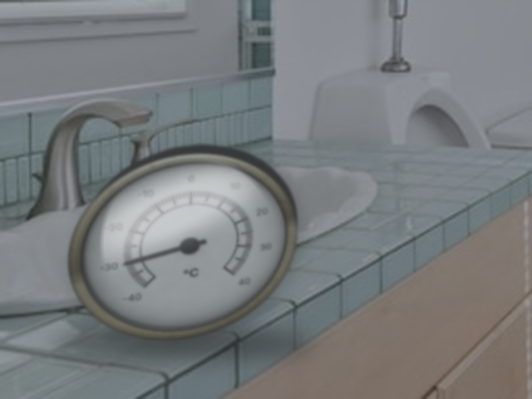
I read -30 (°C)
